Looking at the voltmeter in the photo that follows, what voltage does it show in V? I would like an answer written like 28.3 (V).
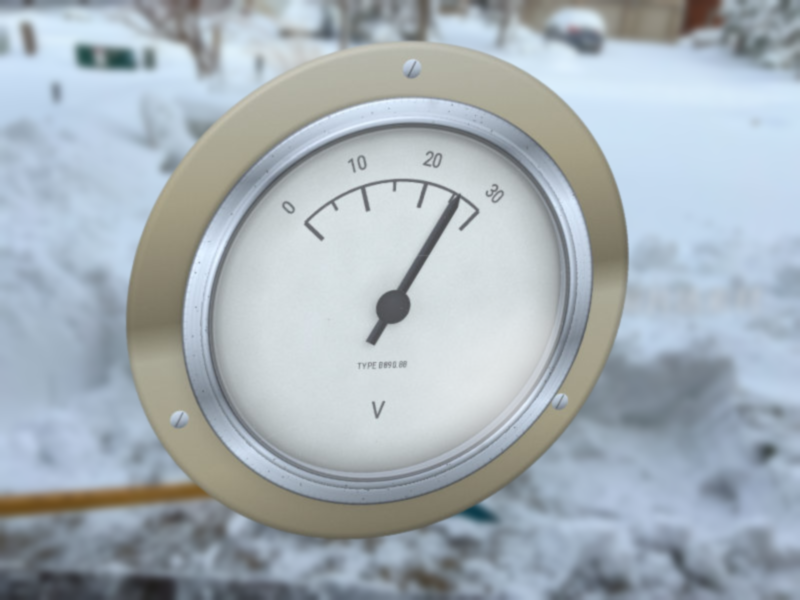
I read 25 (V)
